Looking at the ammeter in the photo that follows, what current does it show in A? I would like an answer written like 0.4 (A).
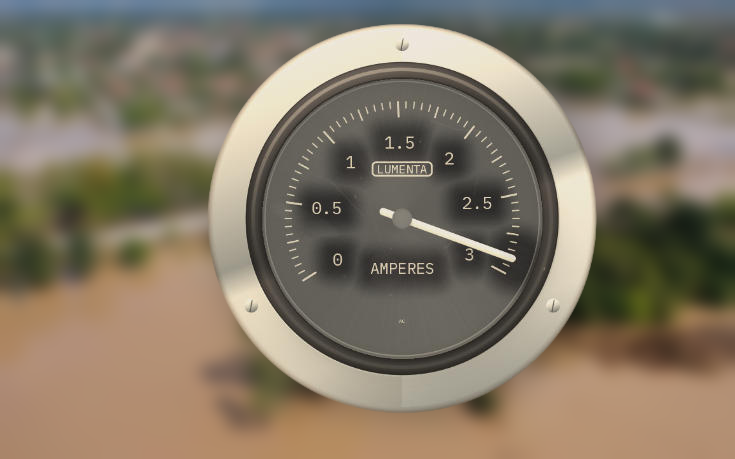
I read 2.9 (A)
